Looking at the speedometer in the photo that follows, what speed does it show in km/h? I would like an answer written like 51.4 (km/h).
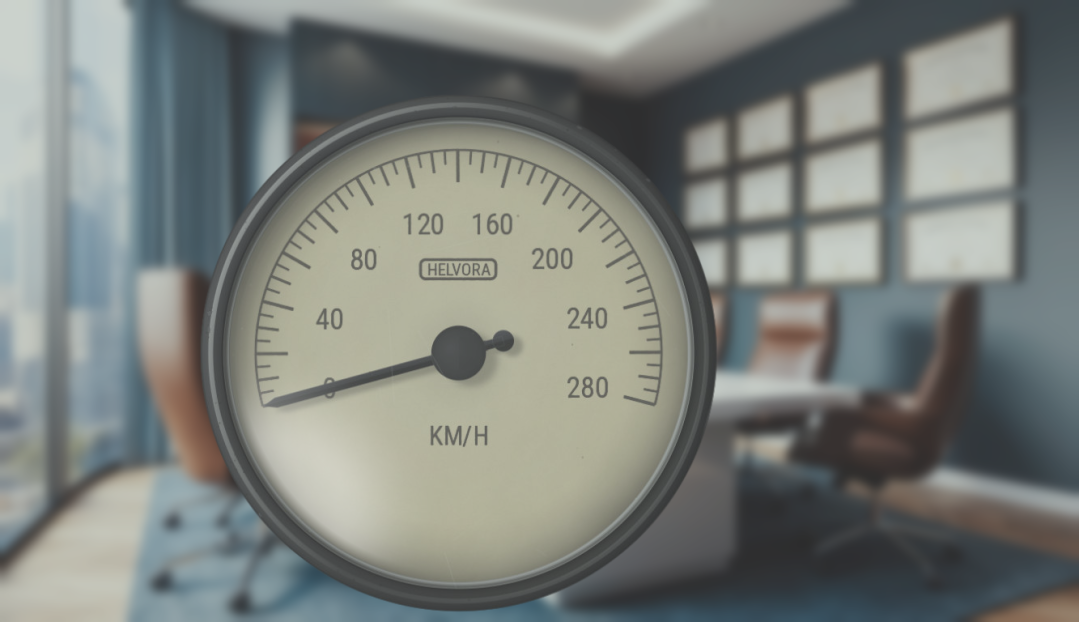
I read 0 (km/h)
